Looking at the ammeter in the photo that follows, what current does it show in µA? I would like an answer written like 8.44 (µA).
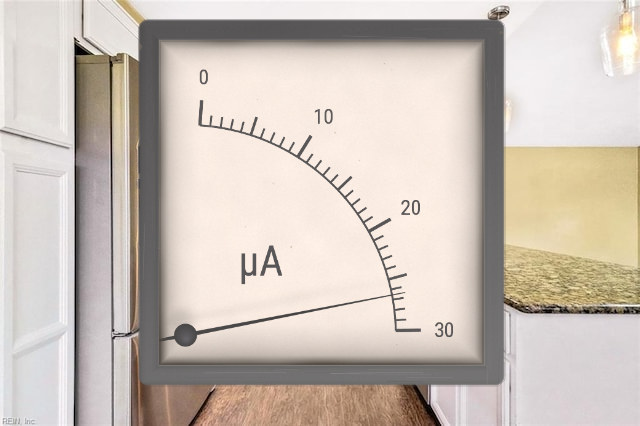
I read 26.5 (µA)
